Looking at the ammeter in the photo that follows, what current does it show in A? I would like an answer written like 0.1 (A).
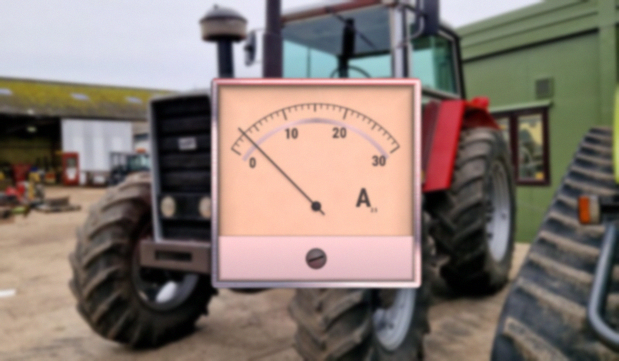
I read 3 (A)
